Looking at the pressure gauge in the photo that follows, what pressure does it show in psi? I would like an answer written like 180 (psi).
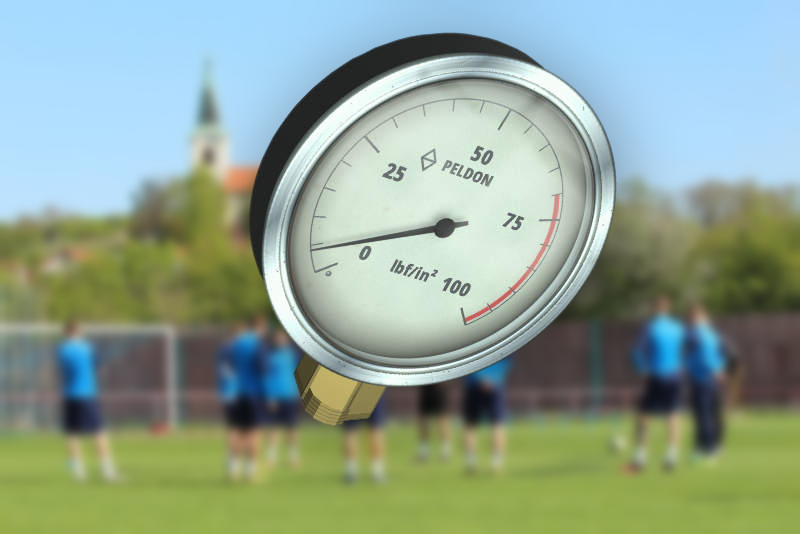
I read 5 (psi)
